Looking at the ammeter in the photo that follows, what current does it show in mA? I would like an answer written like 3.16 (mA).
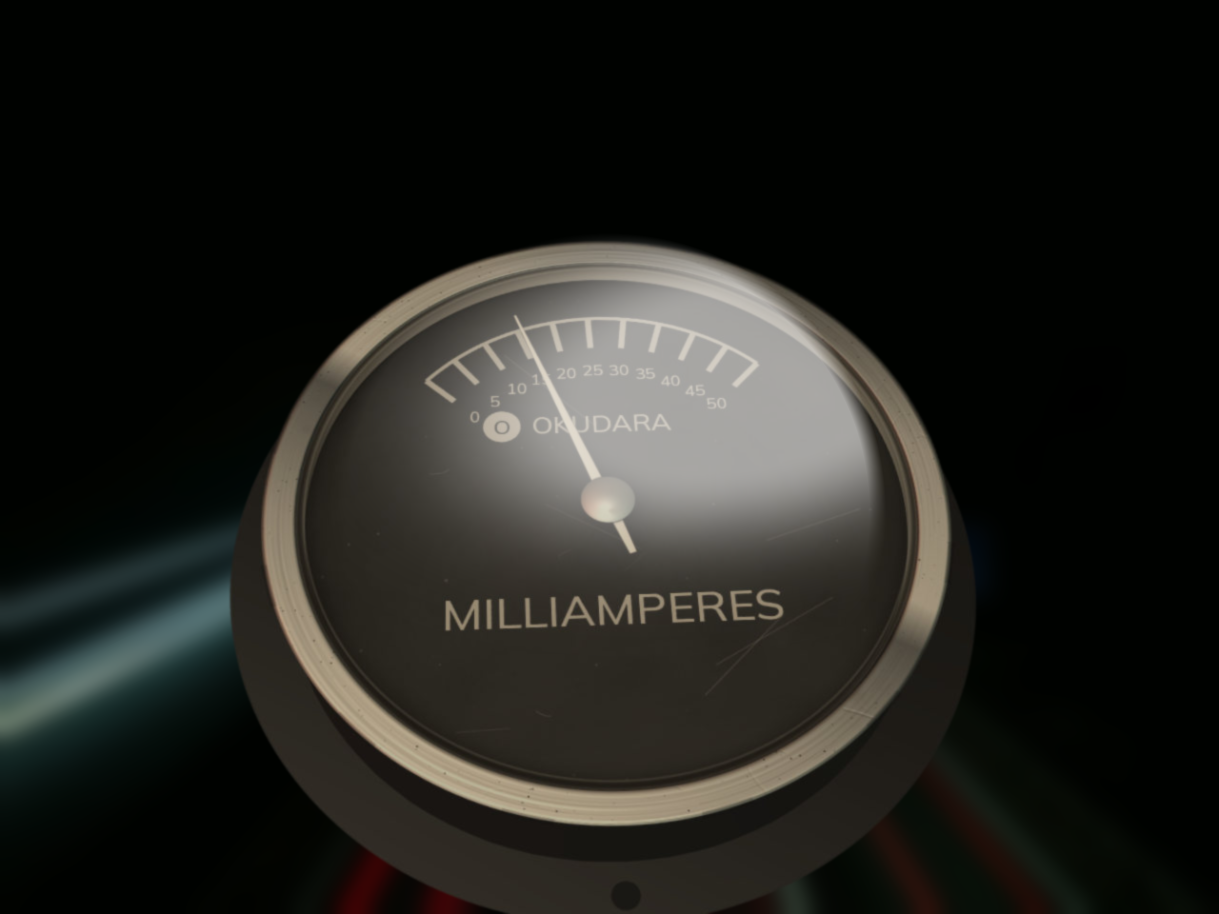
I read 15 (mA)
